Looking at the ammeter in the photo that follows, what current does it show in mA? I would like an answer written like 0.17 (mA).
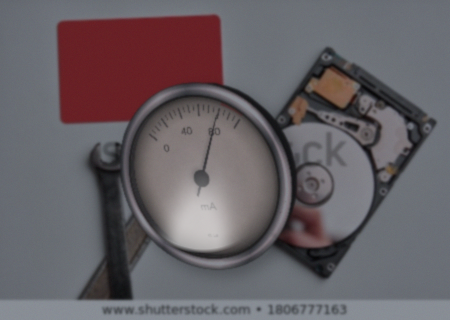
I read 80 (mA)
